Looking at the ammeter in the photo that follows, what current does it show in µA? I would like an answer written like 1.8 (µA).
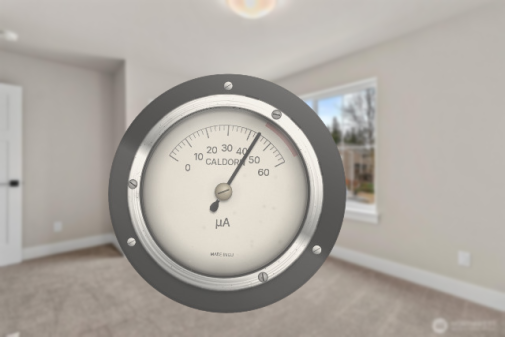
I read 44 (µA)
